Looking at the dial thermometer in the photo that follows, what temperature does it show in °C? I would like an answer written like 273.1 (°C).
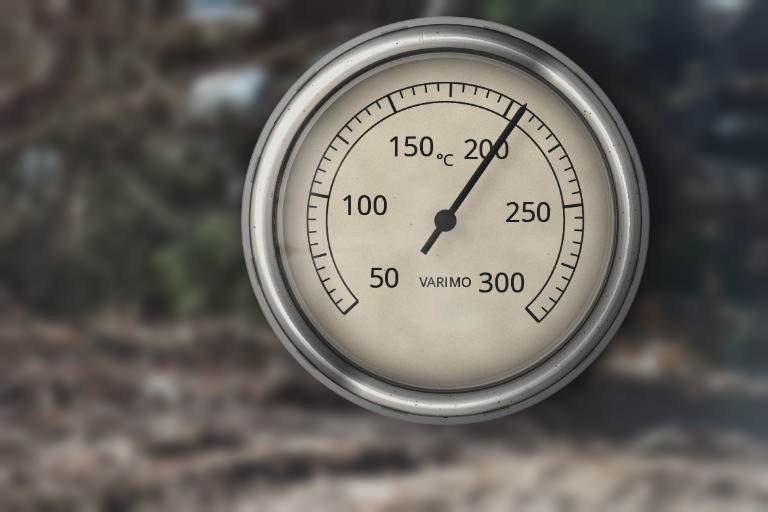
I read 205 (°C)
